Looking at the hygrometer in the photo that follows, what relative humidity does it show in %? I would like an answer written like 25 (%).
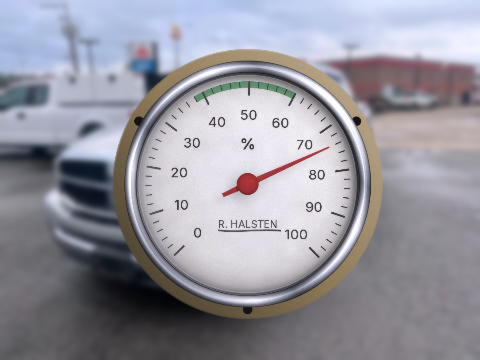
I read 74 (%)
